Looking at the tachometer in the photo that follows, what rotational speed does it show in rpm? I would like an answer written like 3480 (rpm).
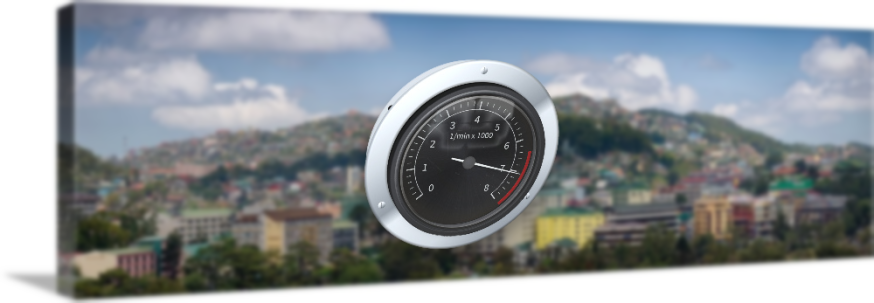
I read 7000 (rpm)
